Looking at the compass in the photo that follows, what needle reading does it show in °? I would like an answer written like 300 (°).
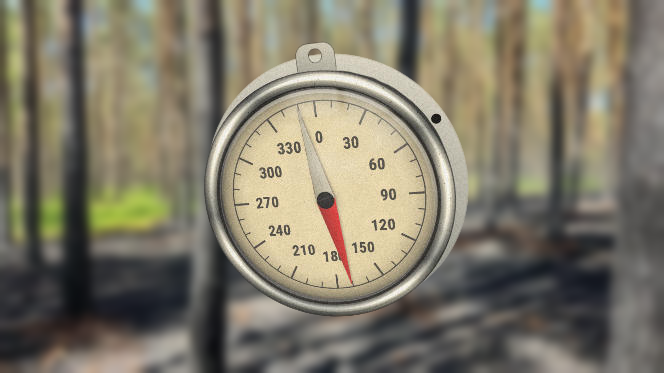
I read 170 (°)
